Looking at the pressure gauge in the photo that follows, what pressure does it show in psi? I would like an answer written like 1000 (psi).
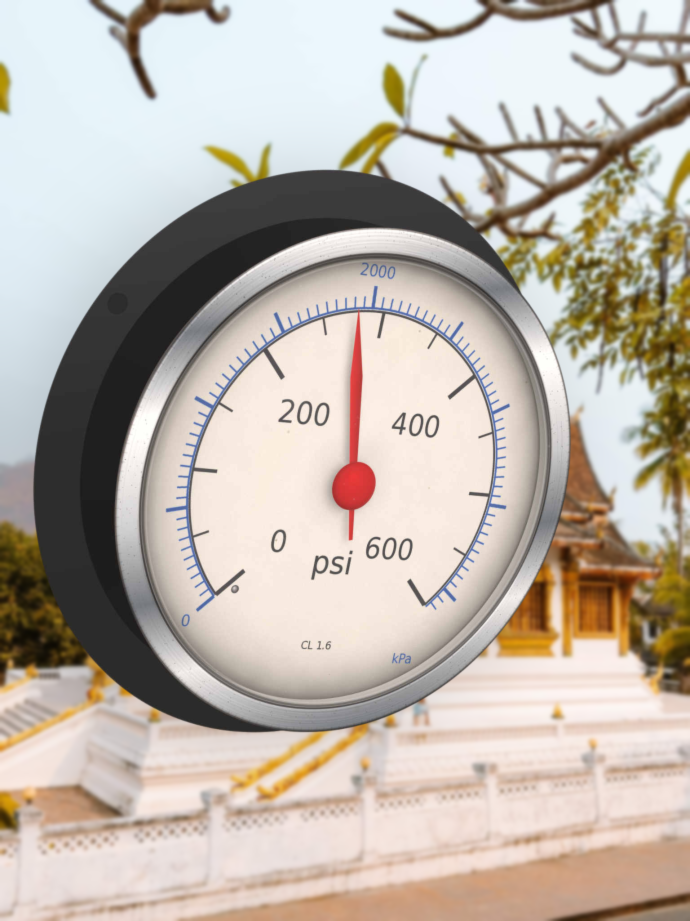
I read 275 (psi)
